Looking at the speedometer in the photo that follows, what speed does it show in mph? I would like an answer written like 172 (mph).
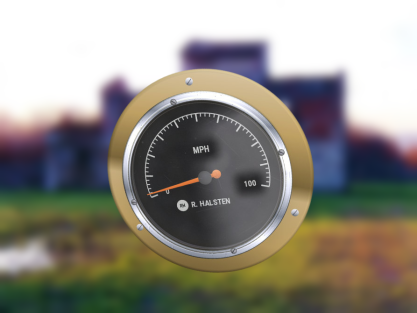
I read 2 (mph)
